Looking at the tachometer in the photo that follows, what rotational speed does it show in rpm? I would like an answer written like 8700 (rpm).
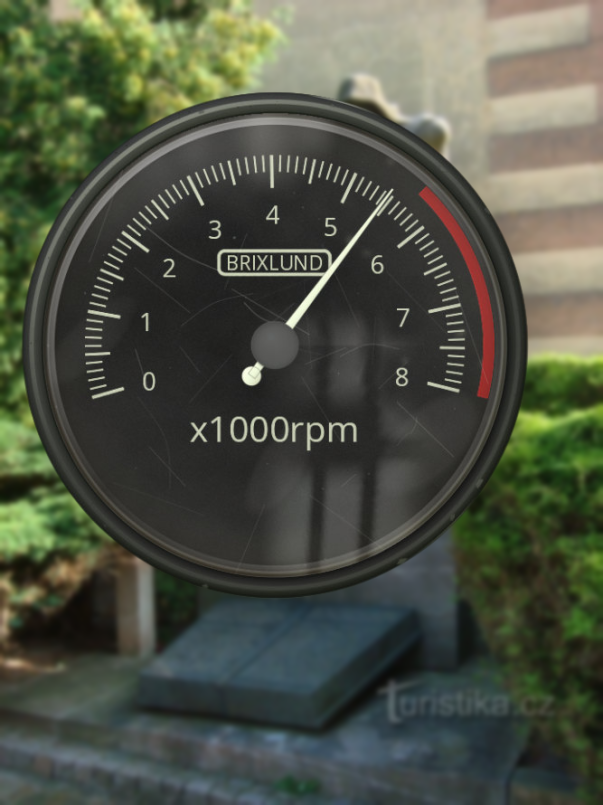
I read 5450 (rpm)
